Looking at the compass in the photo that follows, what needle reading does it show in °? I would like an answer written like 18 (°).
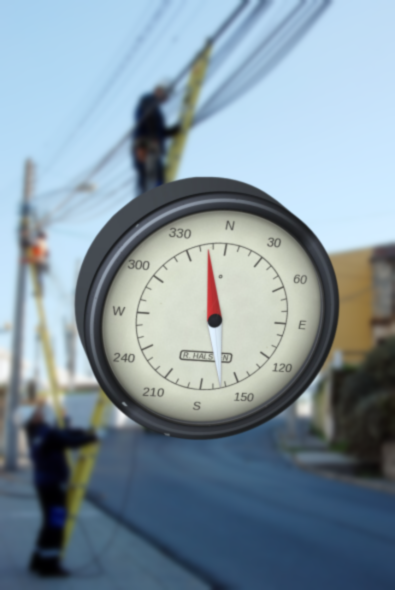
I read 345 (°)
